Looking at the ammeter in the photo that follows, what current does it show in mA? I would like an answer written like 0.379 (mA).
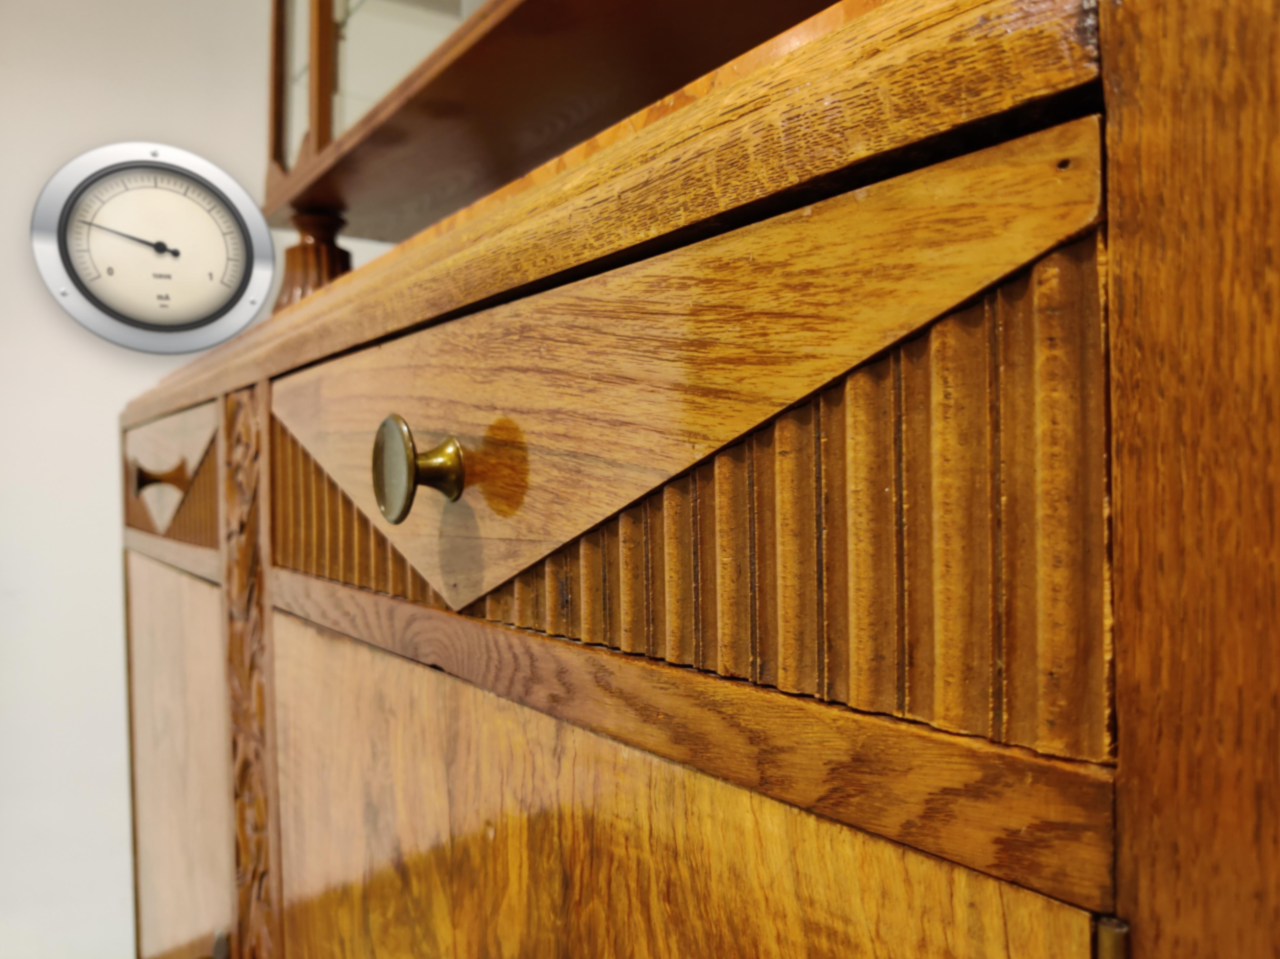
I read 0.2 (mA)
